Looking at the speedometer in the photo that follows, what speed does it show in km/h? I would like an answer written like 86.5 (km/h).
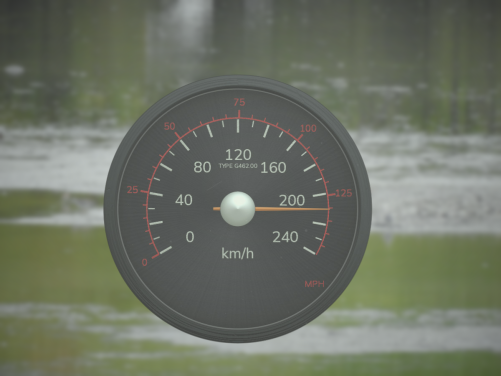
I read 210 (km/h)
